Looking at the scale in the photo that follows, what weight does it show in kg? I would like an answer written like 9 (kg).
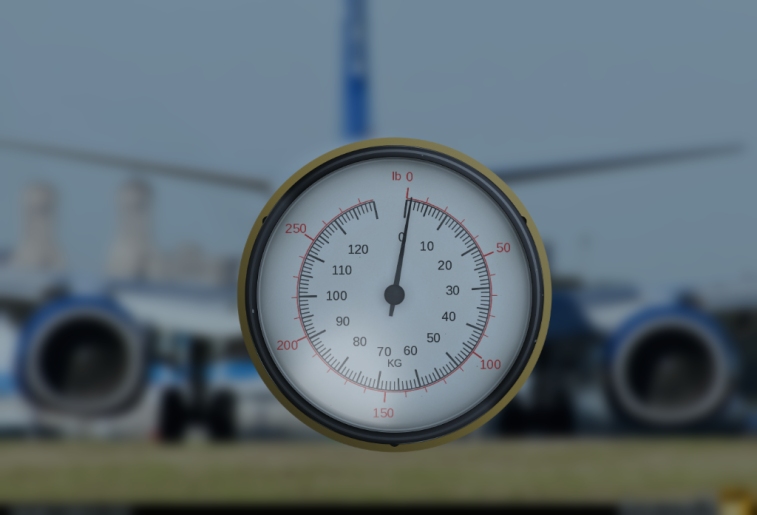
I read 1 (kg)
